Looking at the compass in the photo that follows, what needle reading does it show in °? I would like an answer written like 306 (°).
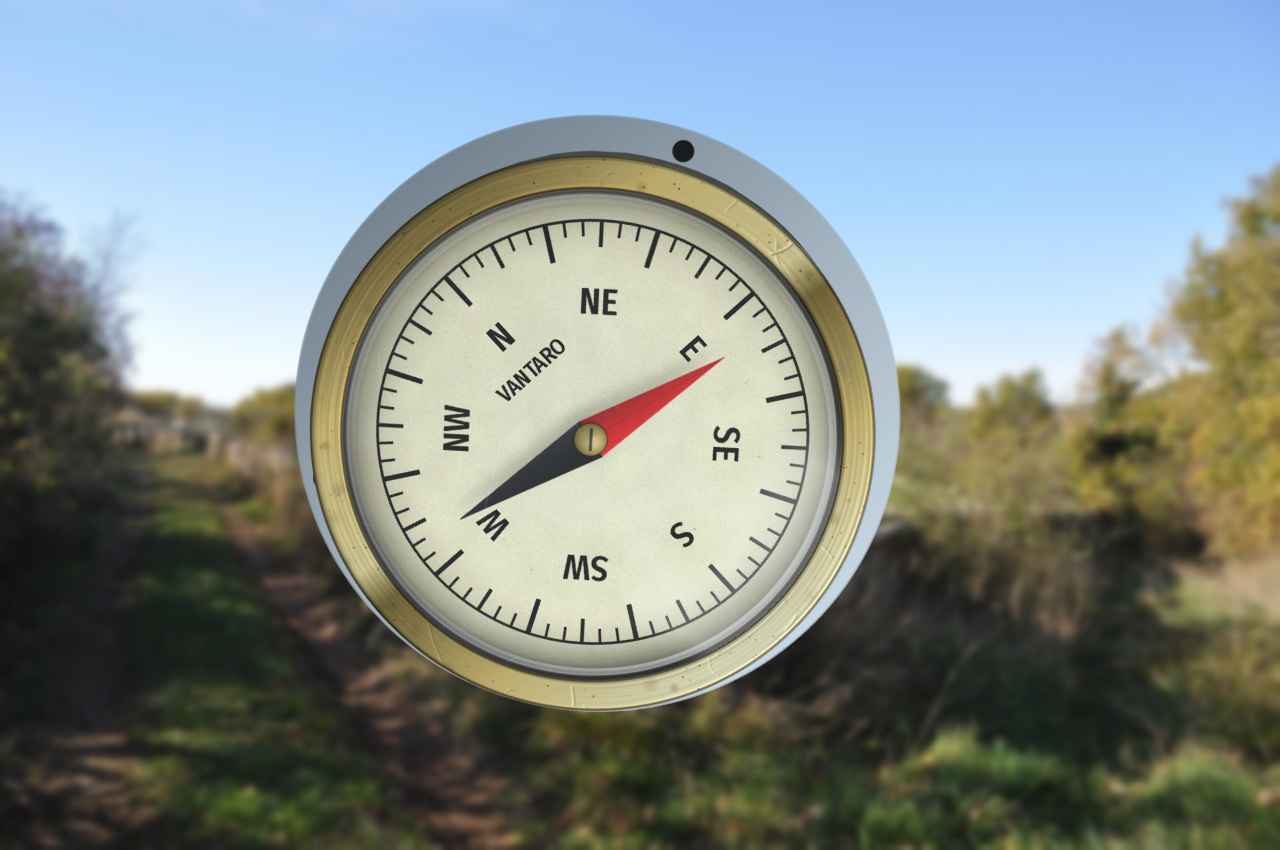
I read 100 (°)
